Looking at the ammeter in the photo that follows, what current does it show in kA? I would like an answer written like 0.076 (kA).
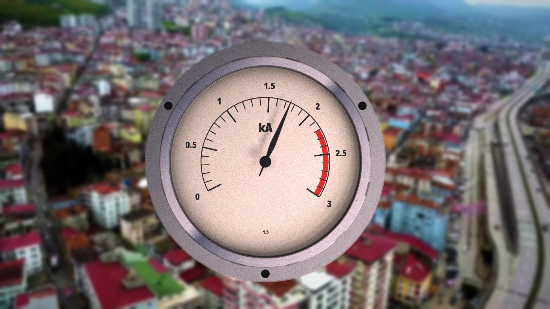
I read 1.75 (kA)
